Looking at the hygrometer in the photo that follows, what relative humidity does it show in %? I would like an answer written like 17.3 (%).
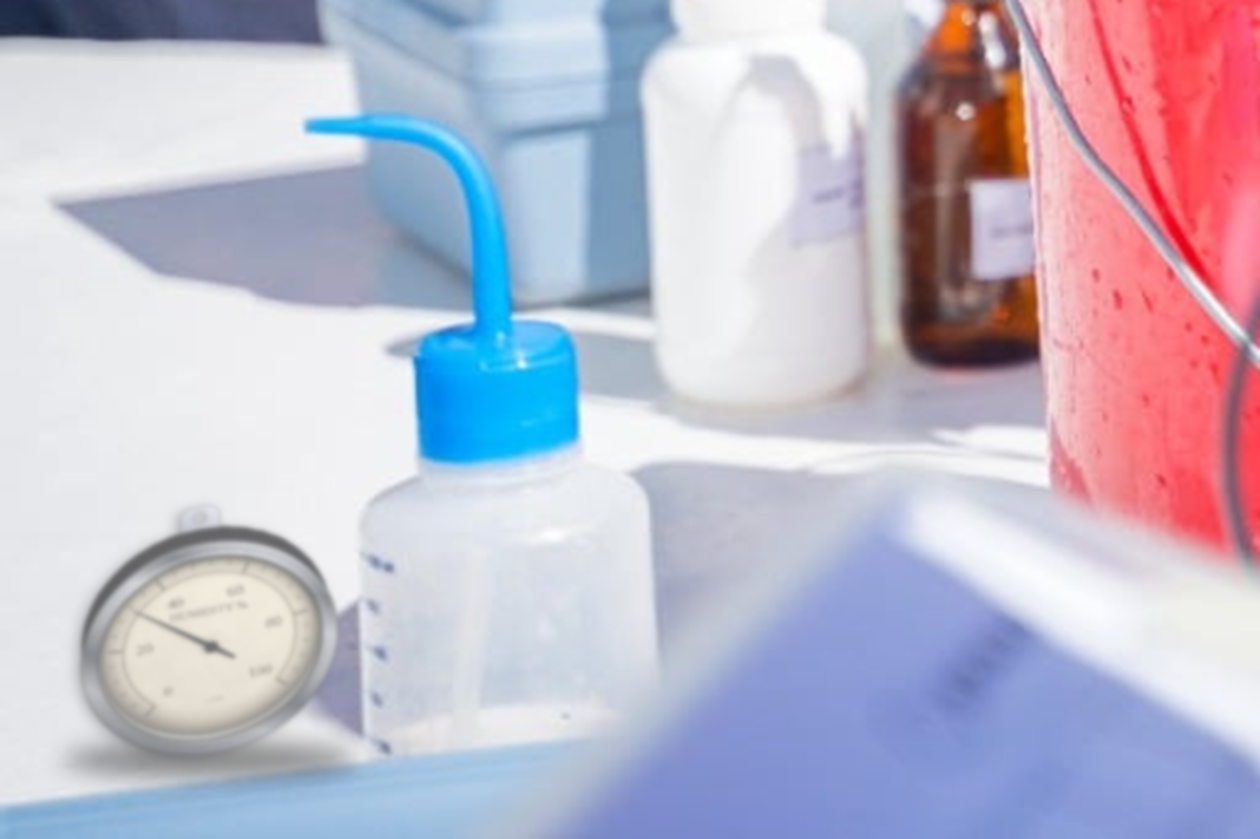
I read 32 (%)
